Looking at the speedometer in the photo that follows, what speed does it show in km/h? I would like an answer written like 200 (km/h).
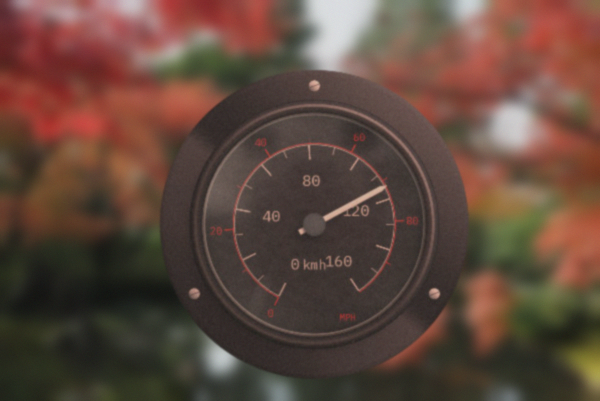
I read 115 (km/h)
